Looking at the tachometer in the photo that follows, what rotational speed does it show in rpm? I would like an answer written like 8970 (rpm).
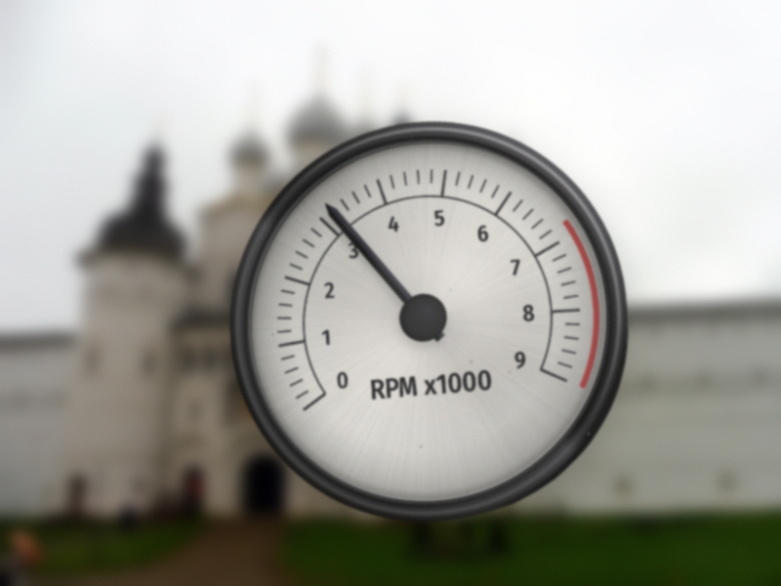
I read 3200 (rpm)
